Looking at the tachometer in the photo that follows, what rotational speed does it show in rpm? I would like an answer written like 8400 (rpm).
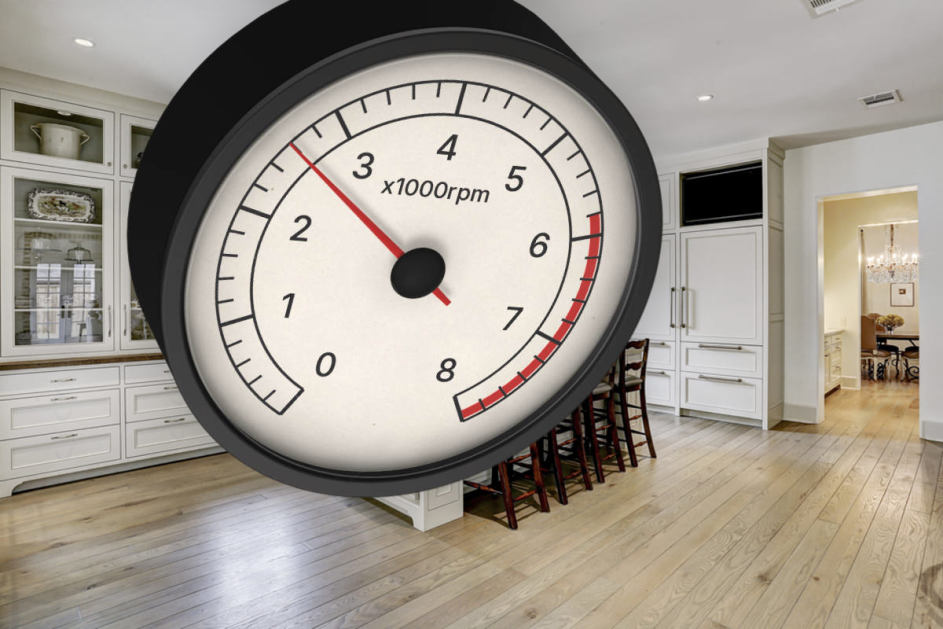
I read 2600 (rpm)
